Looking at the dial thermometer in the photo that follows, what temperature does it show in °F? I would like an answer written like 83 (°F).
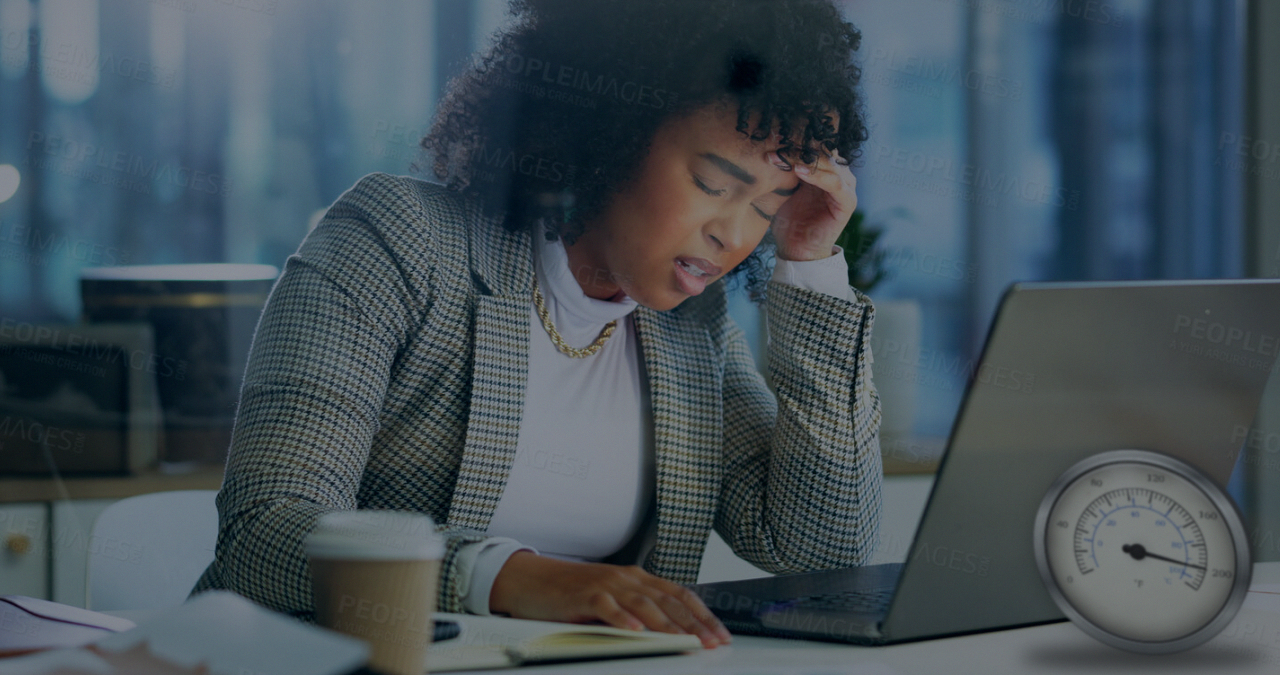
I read 200 (°F)
